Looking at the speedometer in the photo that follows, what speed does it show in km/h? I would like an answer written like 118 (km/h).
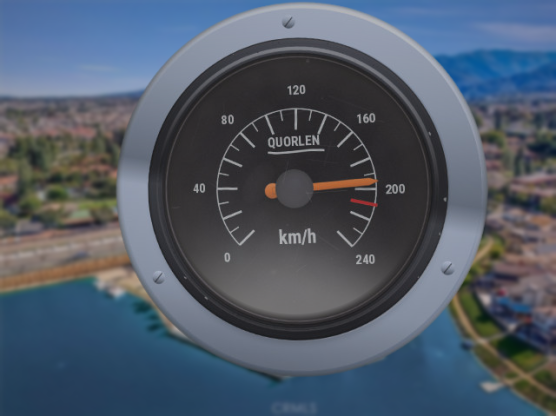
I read 195 (km/h)
